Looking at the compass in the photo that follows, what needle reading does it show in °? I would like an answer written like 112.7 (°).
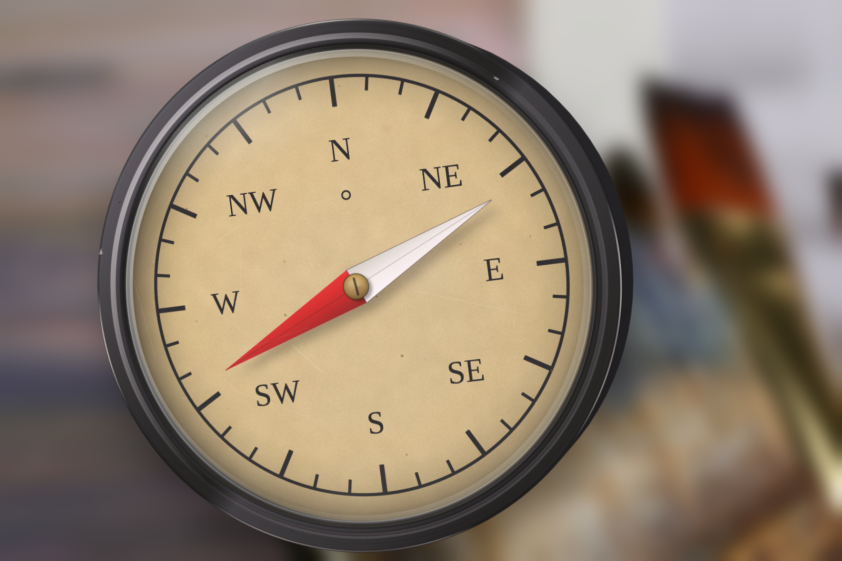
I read 245 (°)
